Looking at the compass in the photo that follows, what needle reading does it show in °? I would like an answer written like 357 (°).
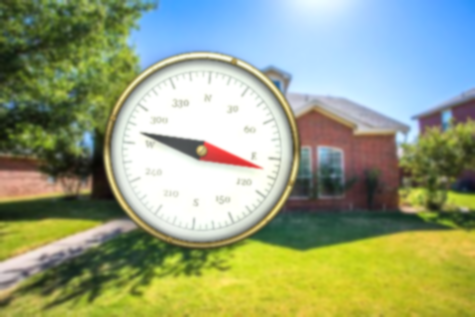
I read 100 (°)
